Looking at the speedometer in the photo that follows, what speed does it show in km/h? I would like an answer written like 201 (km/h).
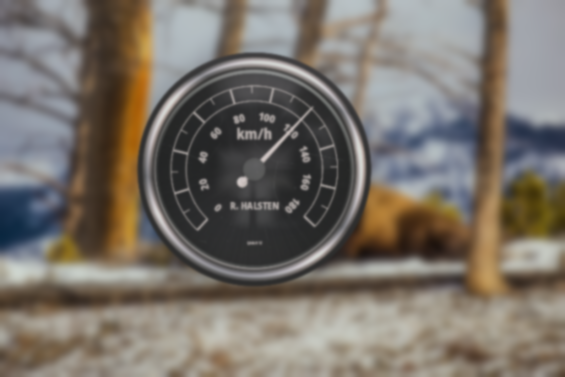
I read 120 (km/h)
